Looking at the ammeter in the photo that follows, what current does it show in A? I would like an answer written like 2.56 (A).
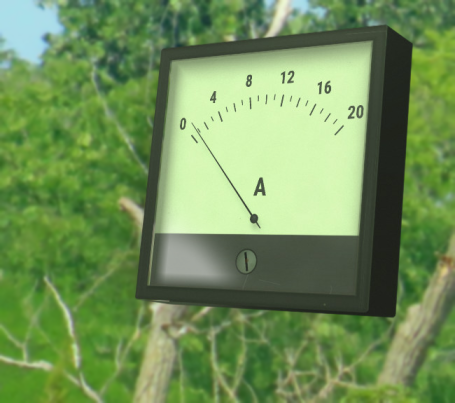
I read 1 (A)
